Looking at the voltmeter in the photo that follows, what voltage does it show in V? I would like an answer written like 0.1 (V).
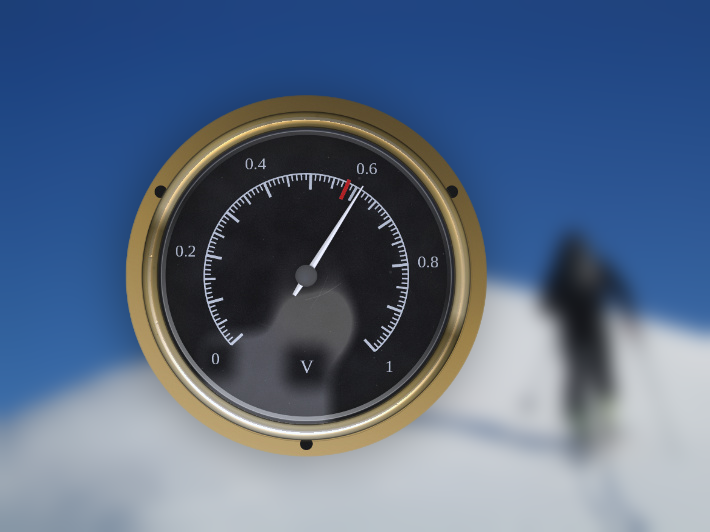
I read 0.61 (V)
